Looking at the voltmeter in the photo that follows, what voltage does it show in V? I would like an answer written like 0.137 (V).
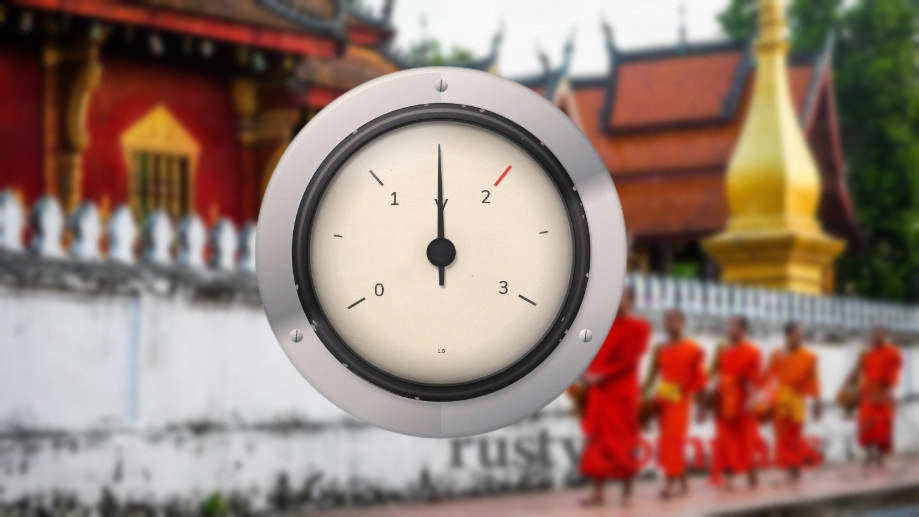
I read 1.5 (V)
